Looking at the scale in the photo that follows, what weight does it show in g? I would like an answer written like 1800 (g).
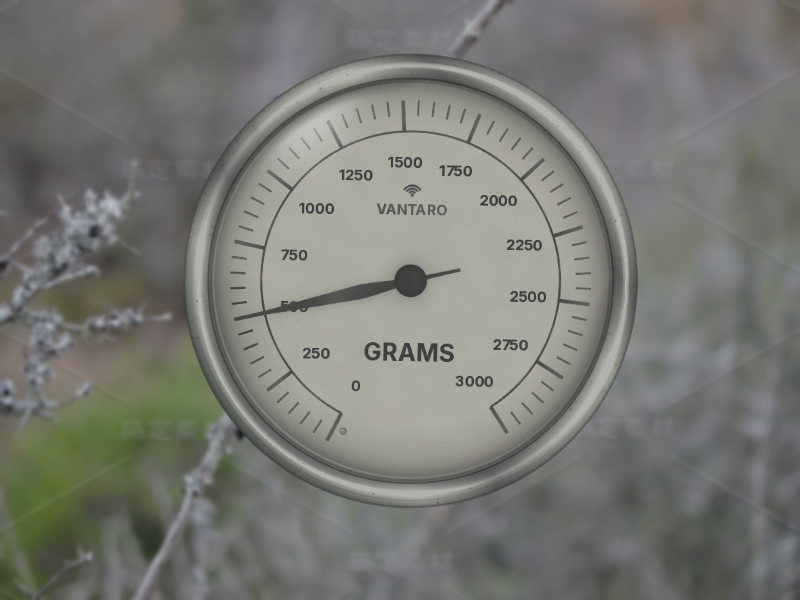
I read 500 (g)
